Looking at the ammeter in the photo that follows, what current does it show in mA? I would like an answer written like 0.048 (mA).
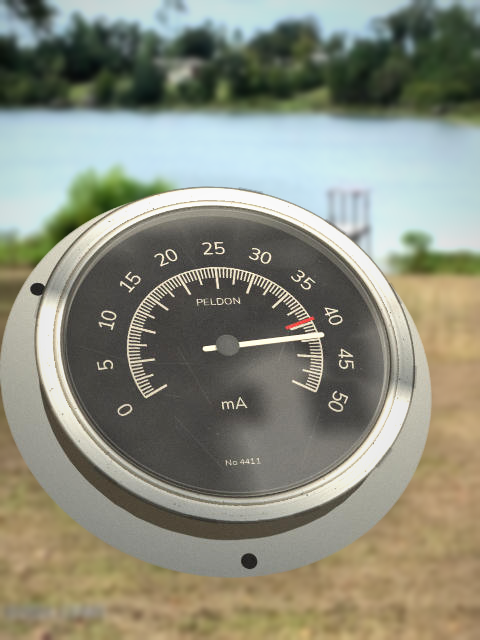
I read 42.5 (mA)
